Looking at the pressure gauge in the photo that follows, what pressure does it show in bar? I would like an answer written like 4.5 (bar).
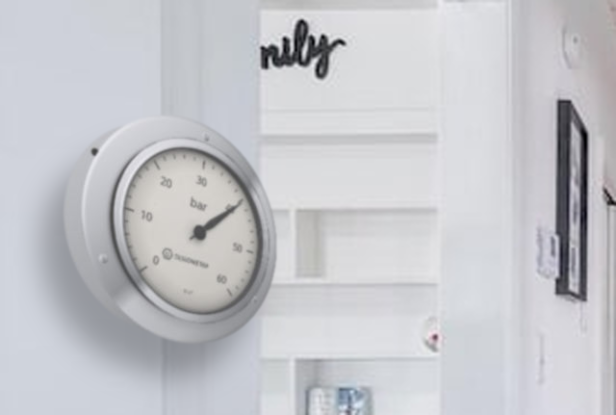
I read 40 (bar)
